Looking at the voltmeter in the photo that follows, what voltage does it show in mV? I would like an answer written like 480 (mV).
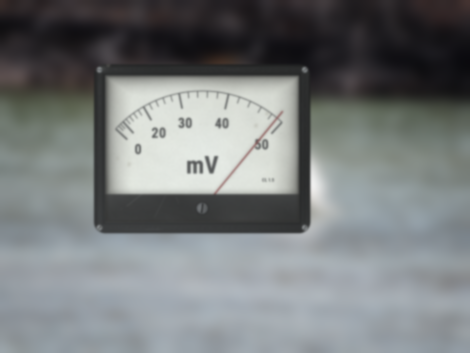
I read 49 (mV)
